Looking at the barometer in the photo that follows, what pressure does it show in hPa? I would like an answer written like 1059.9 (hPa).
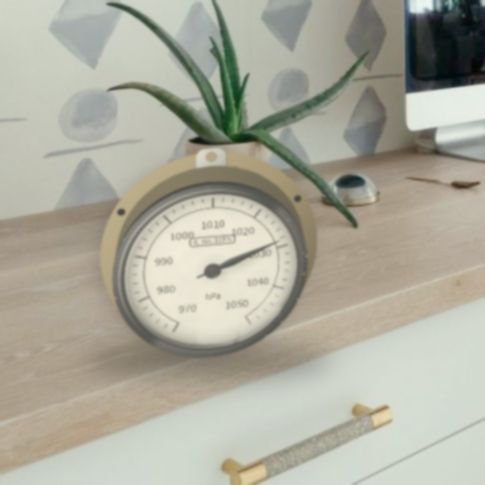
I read 1028 (hPa)
